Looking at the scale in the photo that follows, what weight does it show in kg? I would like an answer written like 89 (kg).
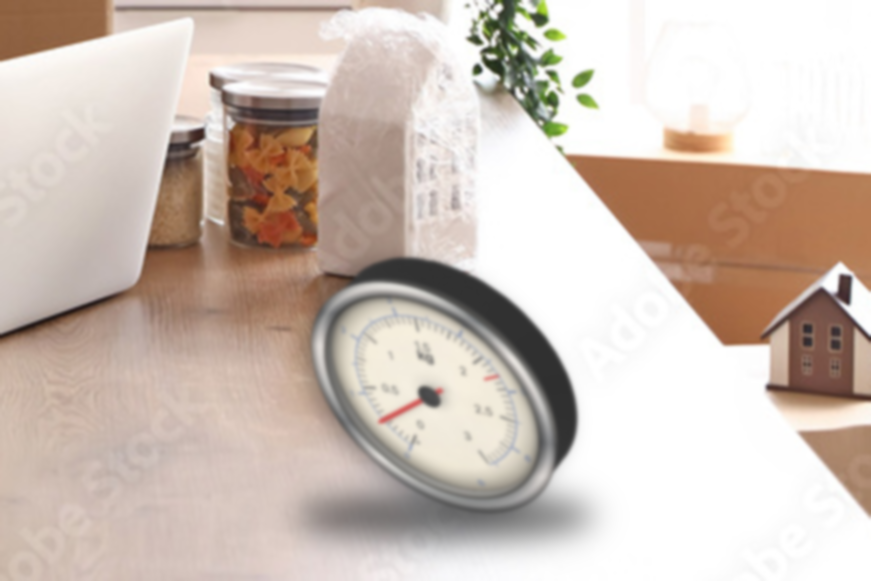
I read 0.25 (kg)
